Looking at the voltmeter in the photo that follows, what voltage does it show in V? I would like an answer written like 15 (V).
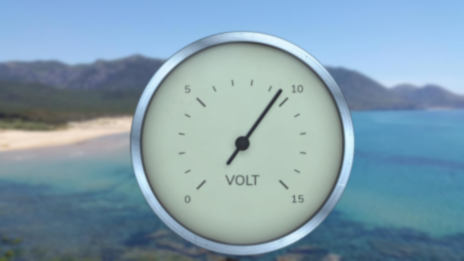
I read 9.5 (V)
